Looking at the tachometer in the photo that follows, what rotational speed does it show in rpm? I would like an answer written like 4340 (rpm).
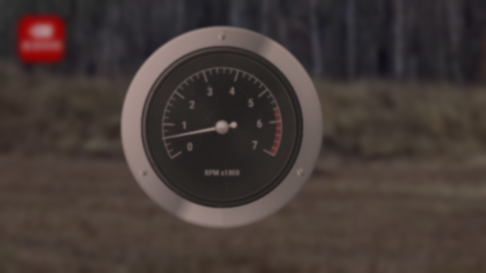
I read 600 (rpm)
